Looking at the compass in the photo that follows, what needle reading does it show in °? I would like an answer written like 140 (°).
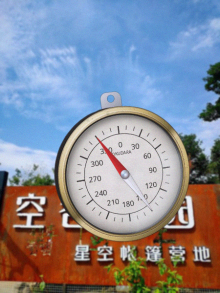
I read 330 (°)
